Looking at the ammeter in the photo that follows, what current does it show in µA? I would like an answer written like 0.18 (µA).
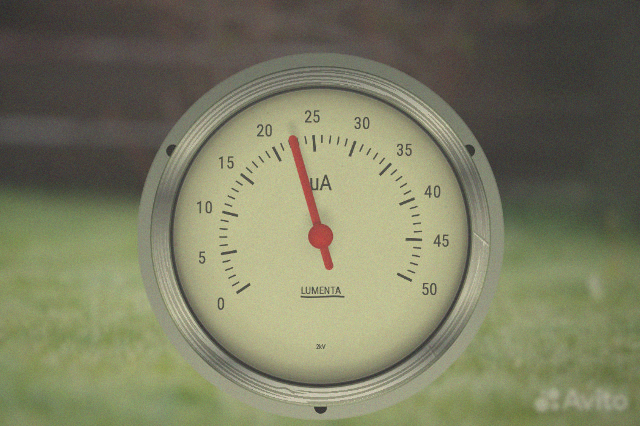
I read 22.5 (µA)
